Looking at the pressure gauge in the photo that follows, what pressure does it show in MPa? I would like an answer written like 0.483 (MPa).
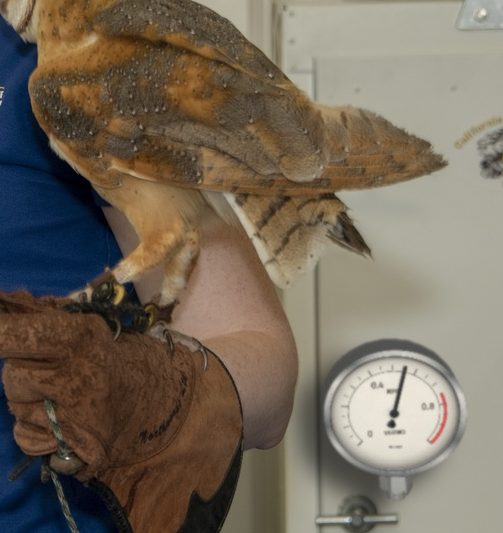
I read 0.55 (MPa)
